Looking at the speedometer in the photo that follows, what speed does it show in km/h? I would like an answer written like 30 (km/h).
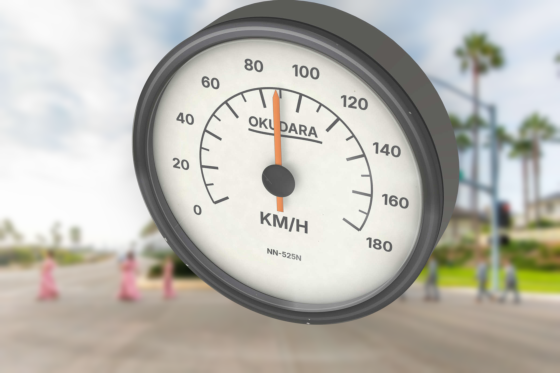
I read 90 (km/h)
